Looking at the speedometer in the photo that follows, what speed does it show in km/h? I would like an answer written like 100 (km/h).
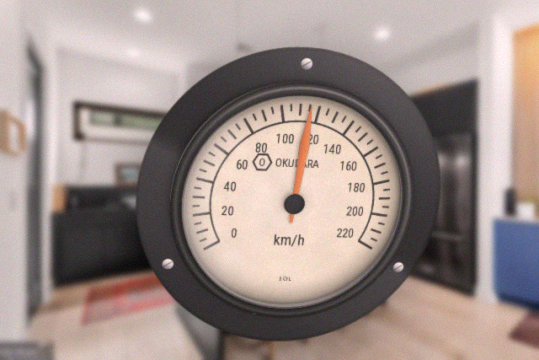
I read 115 (km/h)
